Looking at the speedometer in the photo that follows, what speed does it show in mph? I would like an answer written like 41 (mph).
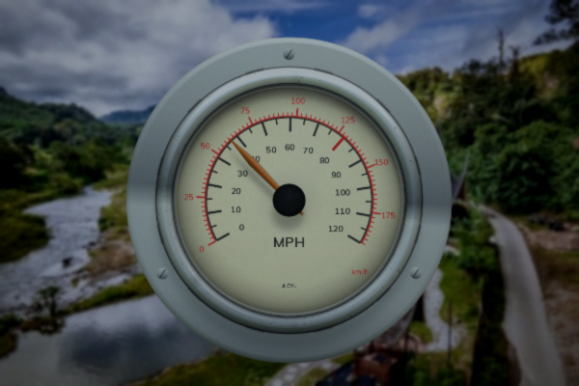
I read 37.5 (mph)
